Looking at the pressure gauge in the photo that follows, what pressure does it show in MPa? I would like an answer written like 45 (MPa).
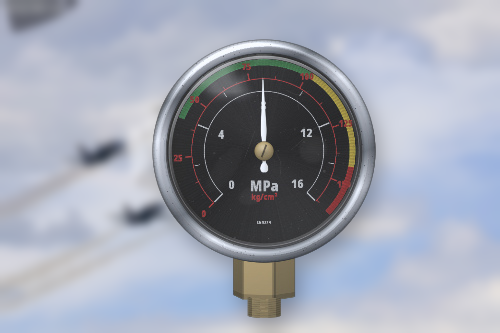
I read 8 (MPa)
